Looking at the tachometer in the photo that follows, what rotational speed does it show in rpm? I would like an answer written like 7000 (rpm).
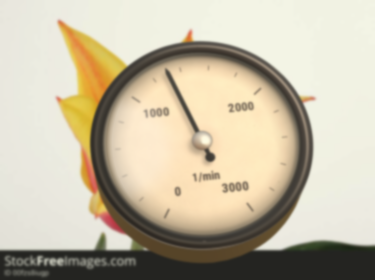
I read 1300 (rpm)
